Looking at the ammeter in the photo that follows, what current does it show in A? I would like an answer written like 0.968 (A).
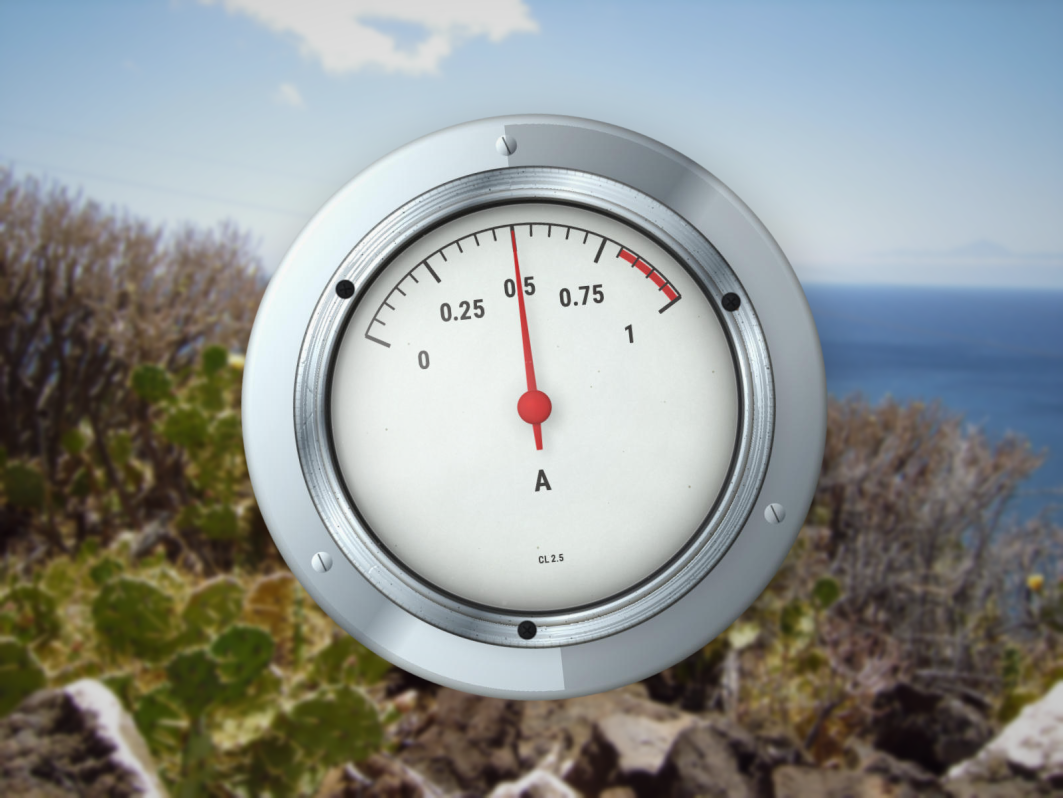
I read 0.5 (A)
